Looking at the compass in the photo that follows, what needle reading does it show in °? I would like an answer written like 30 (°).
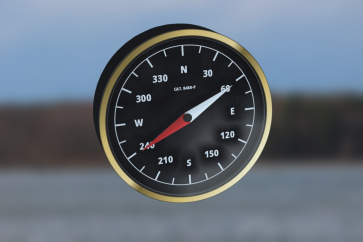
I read 240 (°)
